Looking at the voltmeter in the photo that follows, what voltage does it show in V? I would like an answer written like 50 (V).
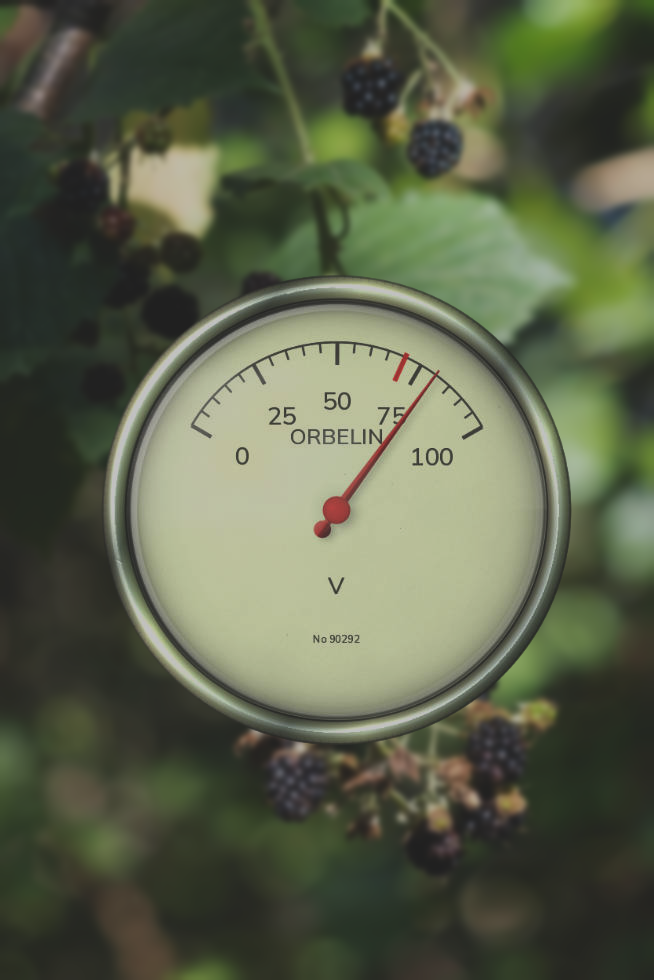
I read 80 (V)
